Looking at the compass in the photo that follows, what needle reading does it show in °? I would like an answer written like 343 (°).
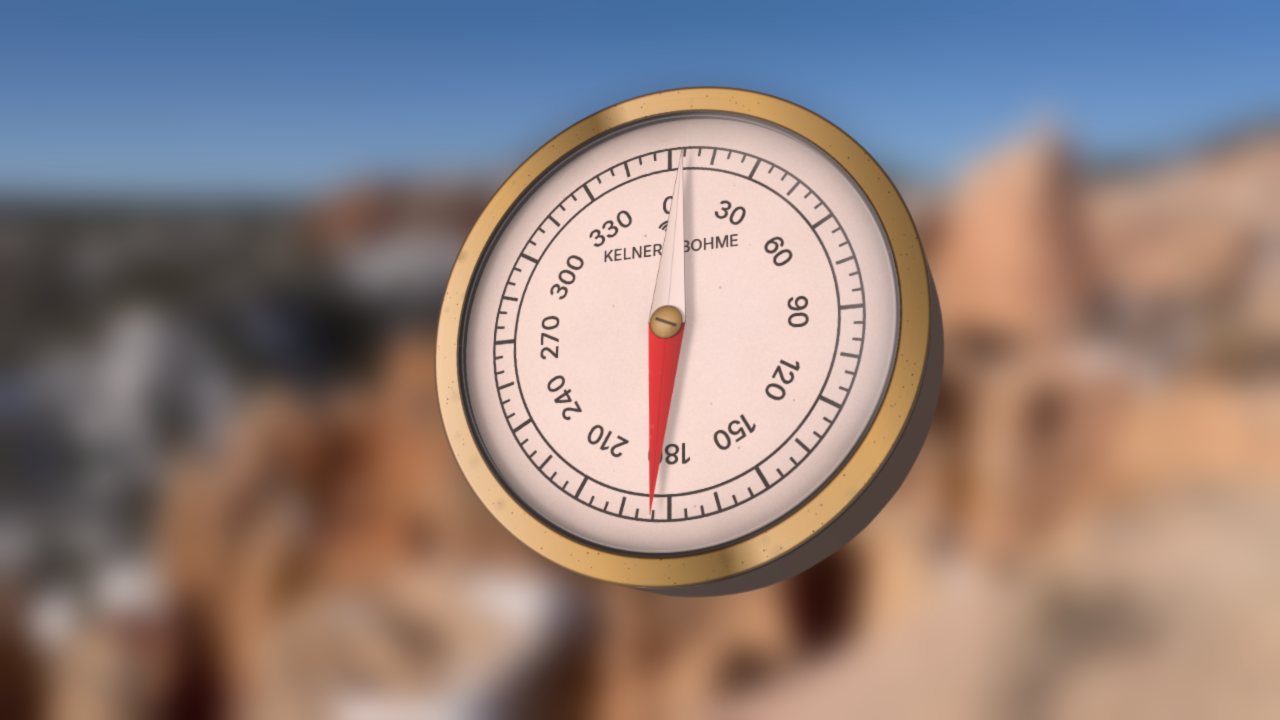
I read 185 (°)
